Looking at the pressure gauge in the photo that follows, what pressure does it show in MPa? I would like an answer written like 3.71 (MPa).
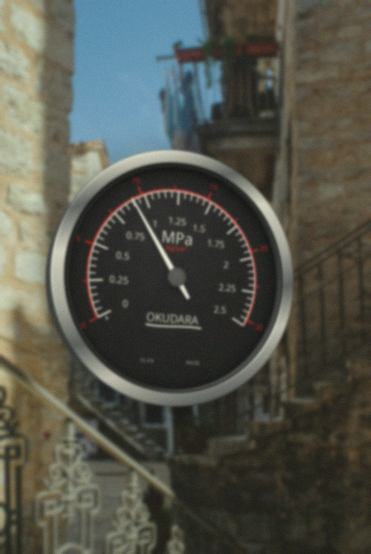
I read 0.9 (MPa)
